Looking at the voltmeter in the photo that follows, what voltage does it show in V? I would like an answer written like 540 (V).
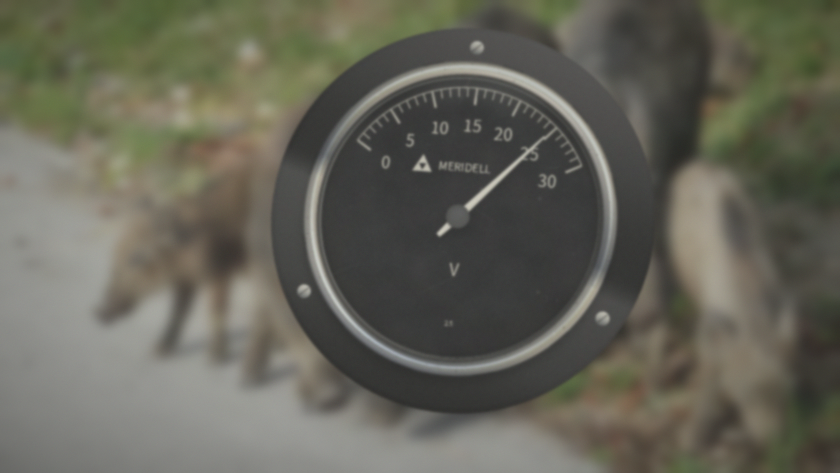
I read 25 (V)
